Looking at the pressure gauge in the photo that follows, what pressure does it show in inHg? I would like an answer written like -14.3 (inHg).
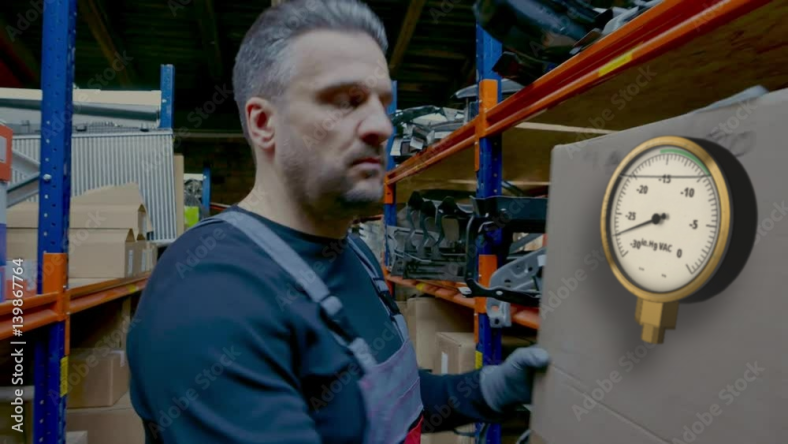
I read -27.5 (inHg)
